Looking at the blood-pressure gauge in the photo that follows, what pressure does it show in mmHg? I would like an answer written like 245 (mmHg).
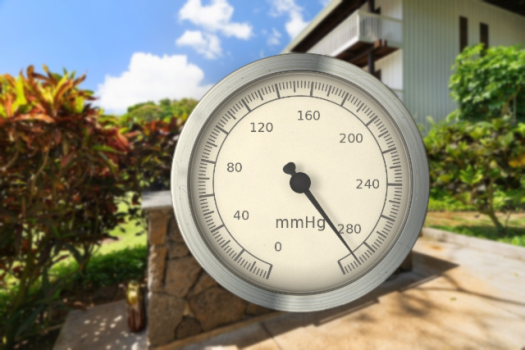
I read 290 (mmHg)
